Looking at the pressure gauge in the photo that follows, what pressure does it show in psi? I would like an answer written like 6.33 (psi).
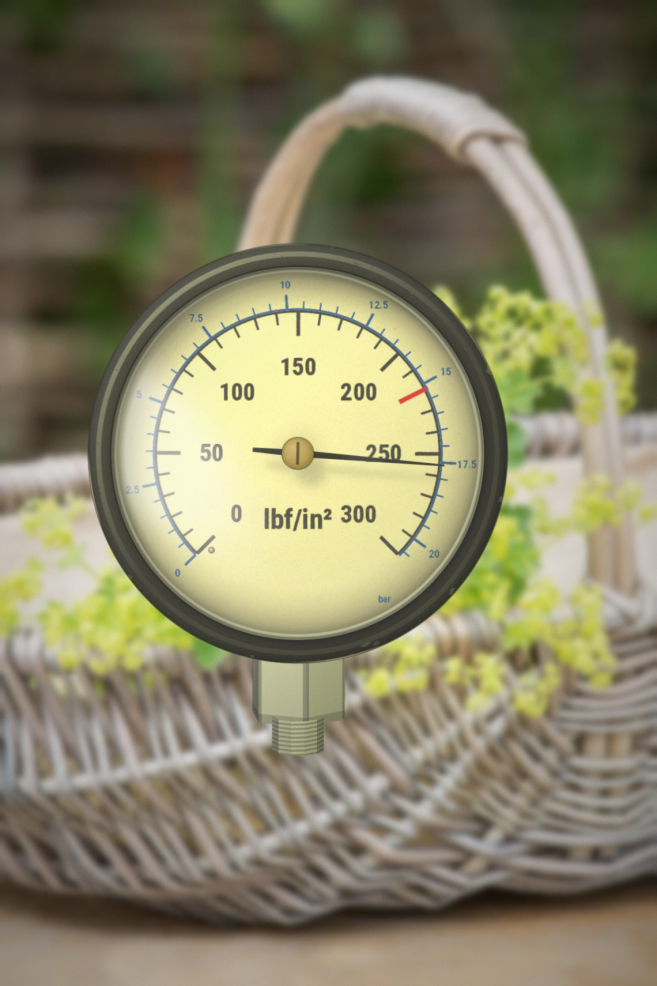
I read 255 (psi)
